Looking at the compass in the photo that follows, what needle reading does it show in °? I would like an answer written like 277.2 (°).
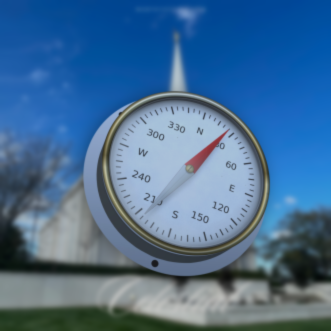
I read 25 (°)
